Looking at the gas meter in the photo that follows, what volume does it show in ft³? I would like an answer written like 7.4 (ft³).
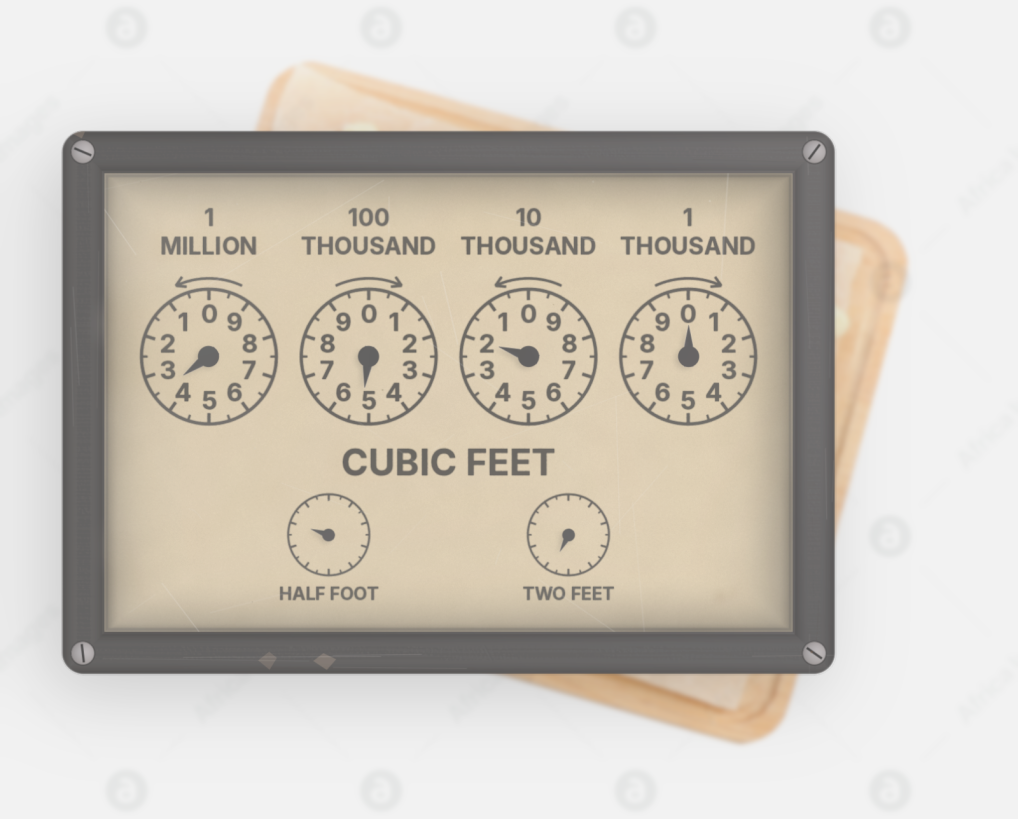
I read 352000 (ft³)
